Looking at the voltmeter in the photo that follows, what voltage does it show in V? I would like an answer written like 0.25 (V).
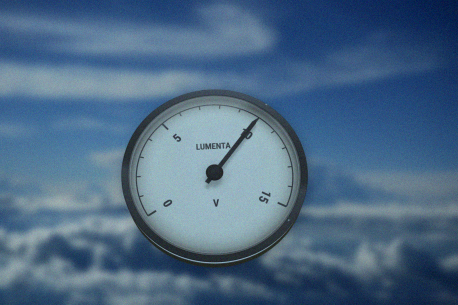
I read 10 (V)
